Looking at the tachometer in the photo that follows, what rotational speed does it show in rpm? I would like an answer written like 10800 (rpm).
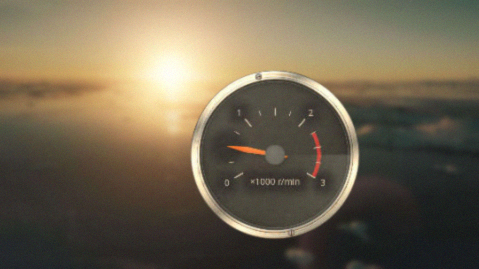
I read 500 (rpm)
